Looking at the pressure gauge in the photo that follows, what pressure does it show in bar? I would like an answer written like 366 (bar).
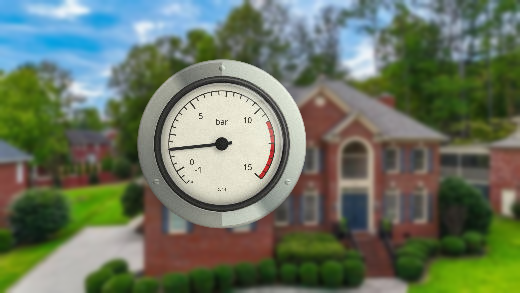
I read 1.5 (bar)
